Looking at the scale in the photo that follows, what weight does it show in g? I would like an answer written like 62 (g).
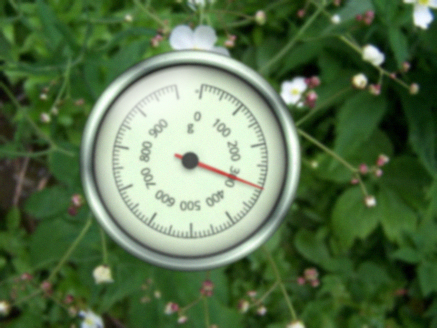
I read 300 (g)
